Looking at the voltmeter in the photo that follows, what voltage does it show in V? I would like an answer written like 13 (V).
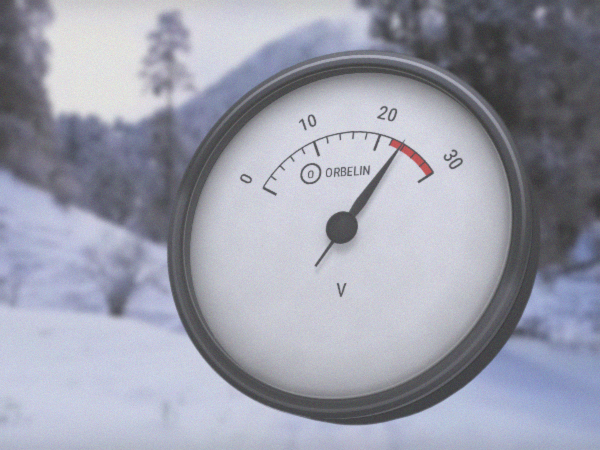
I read 24 (V)
